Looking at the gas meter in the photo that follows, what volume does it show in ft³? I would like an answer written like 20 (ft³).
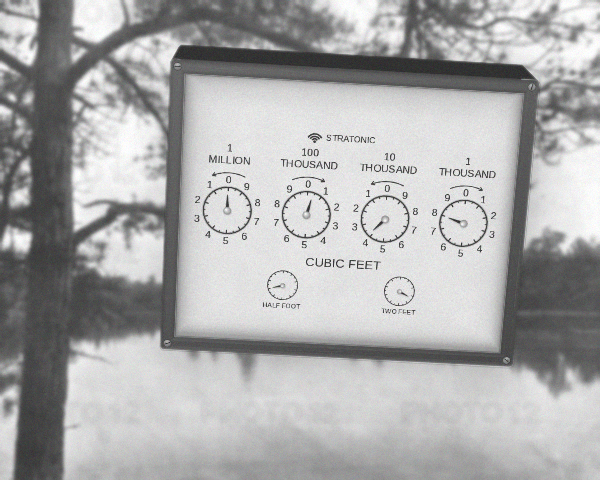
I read 3800 (ft³)
